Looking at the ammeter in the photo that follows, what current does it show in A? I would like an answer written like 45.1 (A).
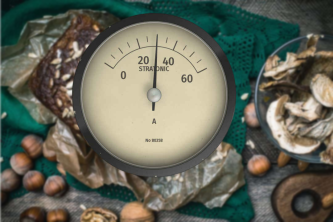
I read 30 (A)
